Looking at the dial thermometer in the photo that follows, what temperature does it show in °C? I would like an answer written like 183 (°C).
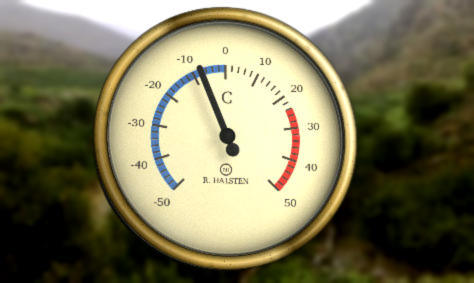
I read -8 (°C)
